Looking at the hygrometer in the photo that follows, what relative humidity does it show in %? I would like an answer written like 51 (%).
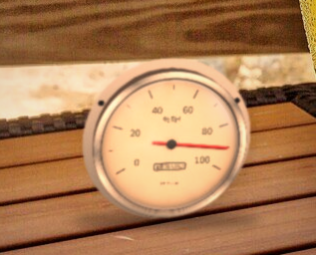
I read 90 (%)
